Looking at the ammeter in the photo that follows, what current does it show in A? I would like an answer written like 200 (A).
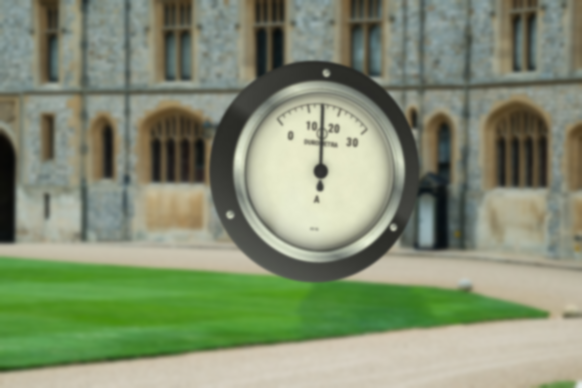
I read 14 (A)
